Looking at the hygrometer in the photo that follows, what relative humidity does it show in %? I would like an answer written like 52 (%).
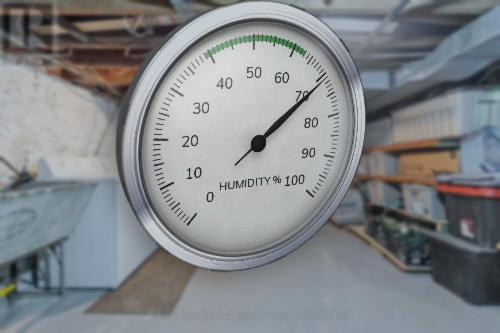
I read 70 (%)
